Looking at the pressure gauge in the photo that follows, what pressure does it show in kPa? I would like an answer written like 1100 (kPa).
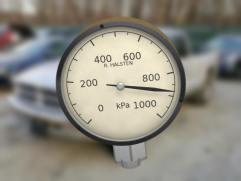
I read 875 (kPa)
